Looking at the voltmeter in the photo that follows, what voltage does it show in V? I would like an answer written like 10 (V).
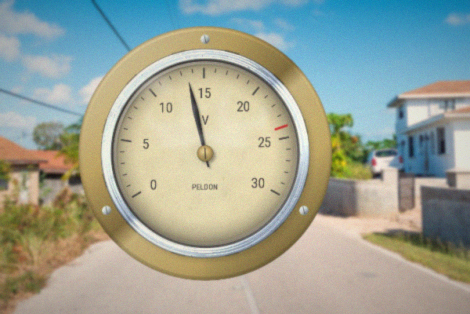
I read 13.5 (V)
